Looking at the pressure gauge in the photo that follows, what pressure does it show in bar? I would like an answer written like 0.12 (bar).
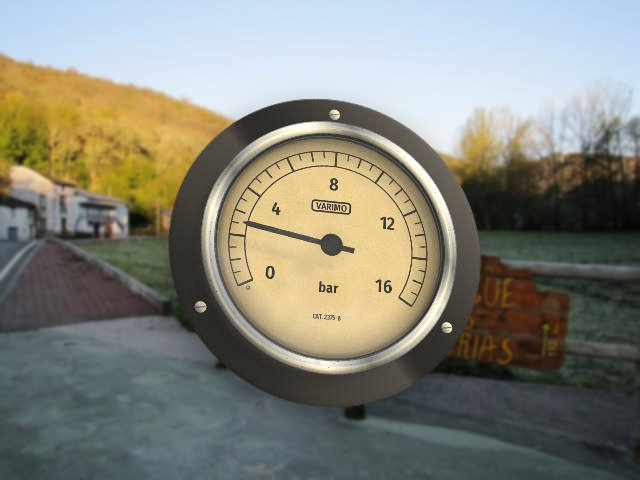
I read 2.5 (bar)
